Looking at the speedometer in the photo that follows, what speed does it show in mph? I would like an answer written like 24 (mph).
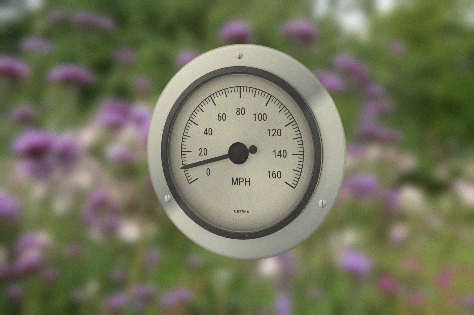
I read 10 (mph)
